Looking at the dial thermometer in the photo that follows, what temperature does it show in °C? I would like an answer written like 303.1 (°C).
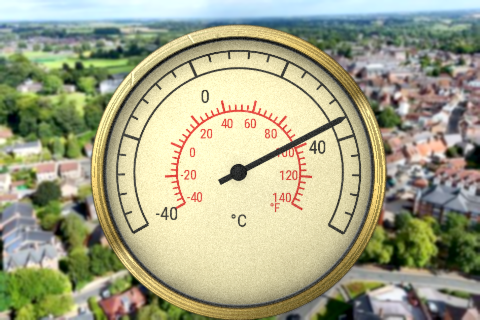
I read 36 (°C)
